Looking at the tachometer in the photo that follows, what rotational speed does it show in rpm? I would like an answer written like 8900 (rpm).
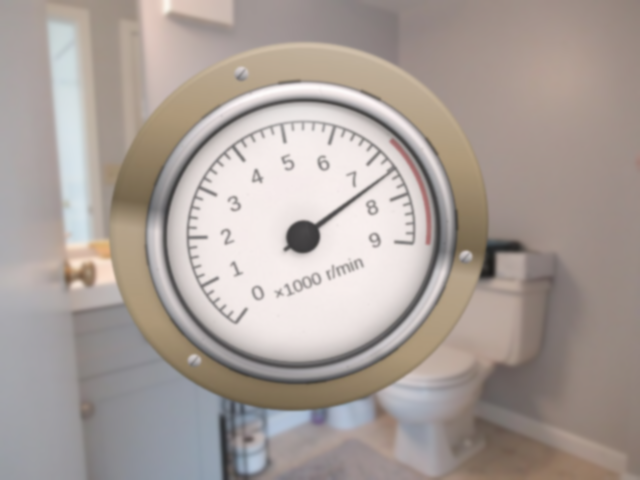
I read 7400 (rpm)
